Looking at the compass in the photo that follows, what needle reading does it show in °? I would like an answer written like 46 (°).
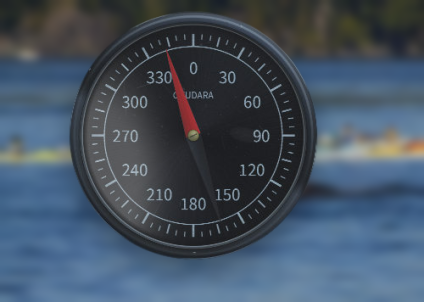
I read 342.5 (°)
